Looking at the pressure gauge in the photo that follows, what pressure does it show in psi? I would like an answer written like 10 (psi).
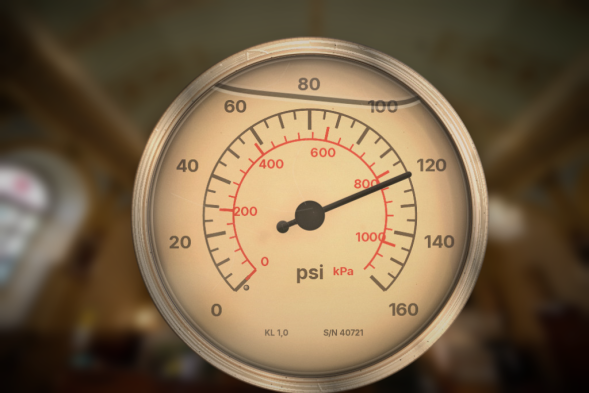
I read 120 (psi)
